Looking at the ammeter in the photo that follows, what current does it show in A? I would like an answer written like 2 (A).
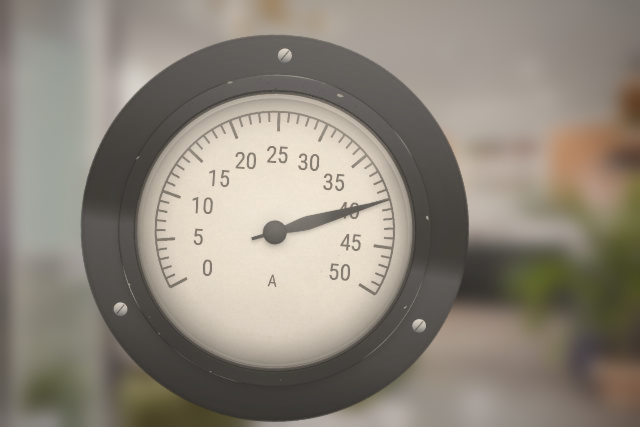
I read 40 (A)
